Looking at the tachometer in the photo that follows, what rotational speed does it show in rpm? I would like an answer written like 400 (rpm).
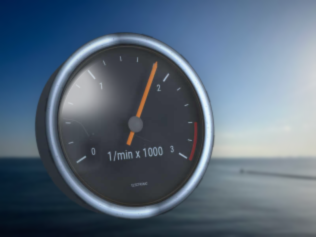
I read 1800 (rpm)
